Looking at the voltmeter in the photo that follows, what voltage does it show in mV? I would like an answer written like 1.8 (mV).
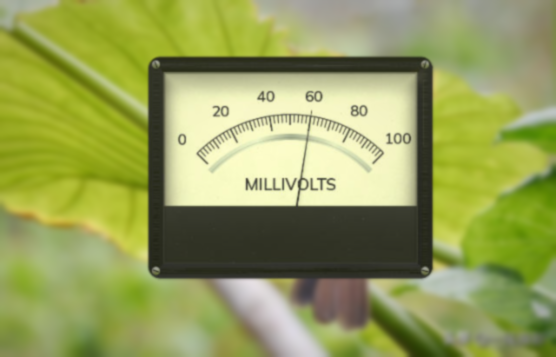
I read 60 (mV)
